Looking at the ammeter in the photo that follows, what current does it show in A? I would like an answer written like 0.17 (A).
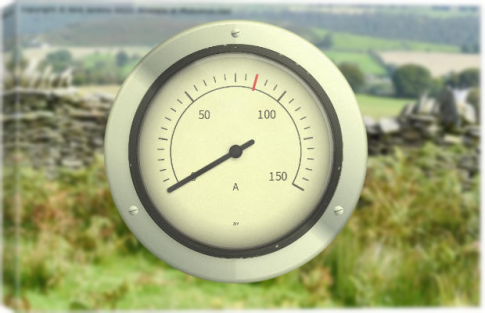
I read 0 (A)
